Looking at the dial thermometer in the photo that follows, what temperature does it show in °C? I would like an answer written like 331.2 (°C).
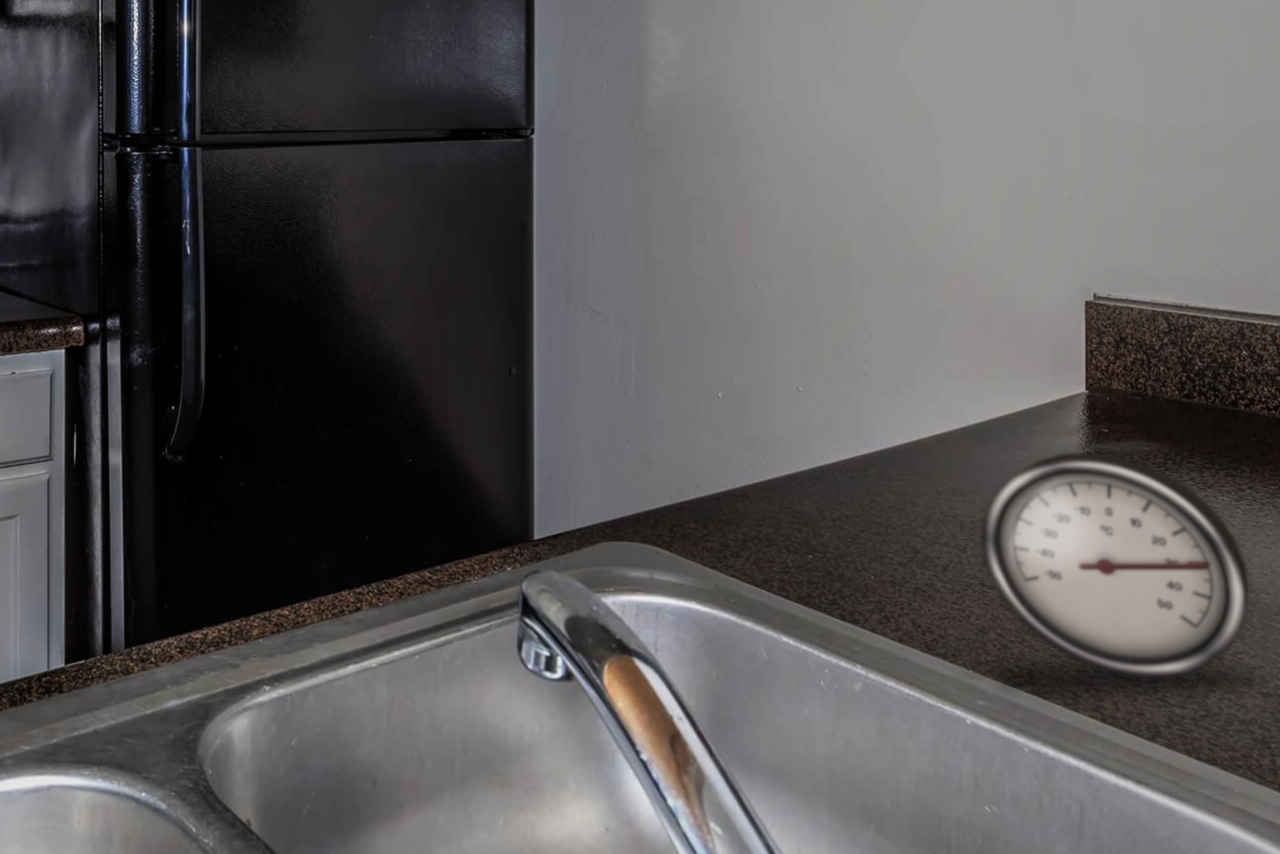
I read 30 (°C)
